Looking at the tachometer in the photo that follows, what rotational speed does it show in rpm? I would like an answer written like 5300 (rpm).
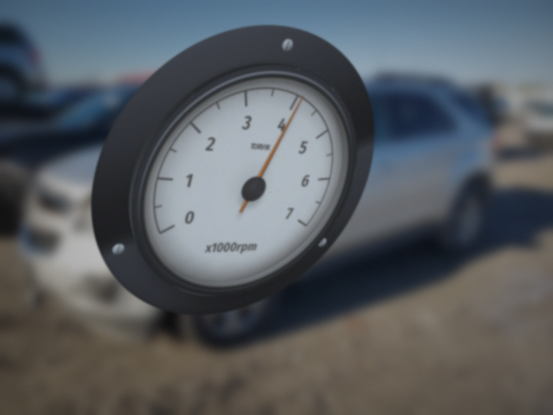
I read 4000 (rpm)
